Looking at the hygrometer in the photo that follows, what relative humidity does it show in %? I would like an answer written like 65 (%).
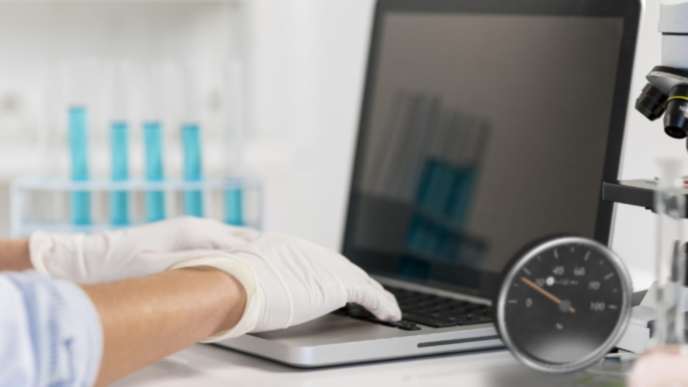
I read 15 (%)
